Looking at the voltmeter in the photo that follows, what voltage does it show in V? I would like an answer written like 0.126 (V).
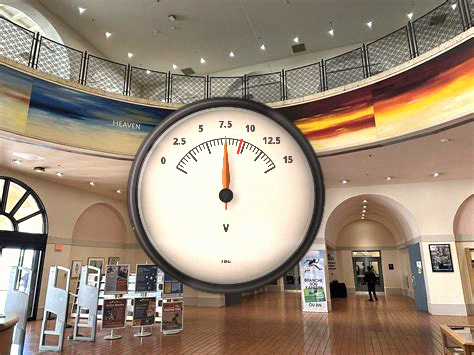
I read 7.5 (V)
